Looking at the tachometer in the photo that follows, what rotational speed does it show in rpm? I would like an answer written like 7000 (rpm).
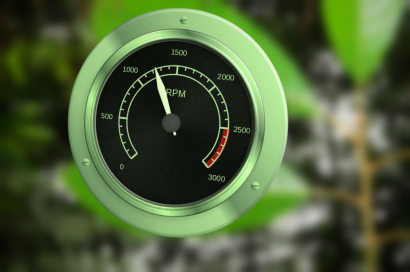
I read 1250 (rpm)
